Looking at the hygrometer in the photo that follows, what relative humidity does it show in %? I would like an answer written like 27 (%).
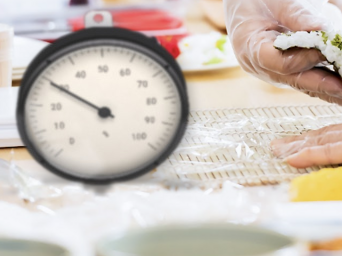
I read 30 (%)
